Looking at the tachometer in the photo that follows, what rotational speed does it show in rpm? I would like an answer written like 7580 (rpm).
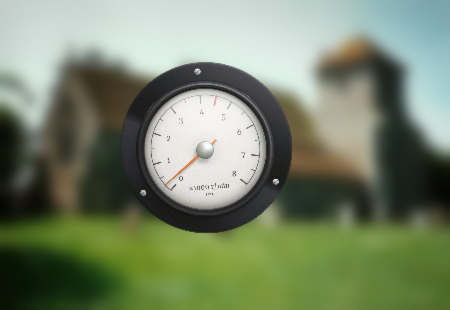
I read 250 (rpm)
